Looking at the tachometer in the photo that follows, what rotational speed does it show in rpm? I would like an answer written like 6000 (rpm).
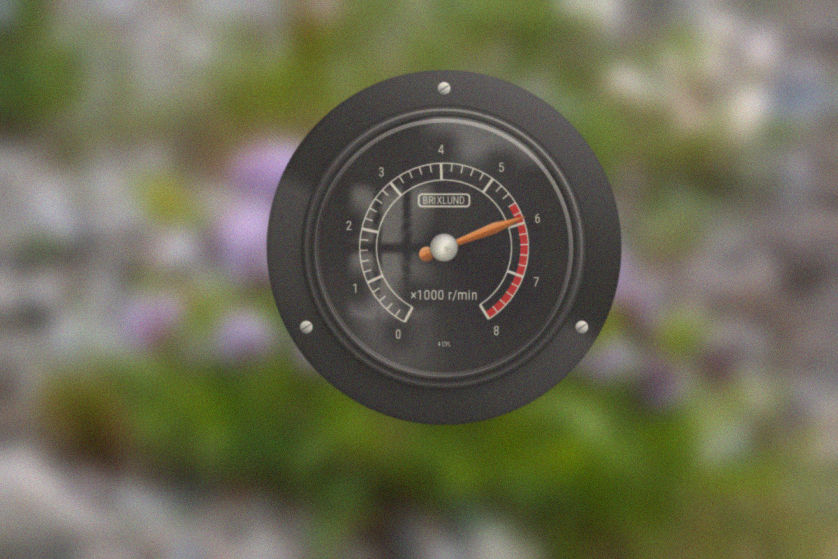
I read 5900 (rpm)
